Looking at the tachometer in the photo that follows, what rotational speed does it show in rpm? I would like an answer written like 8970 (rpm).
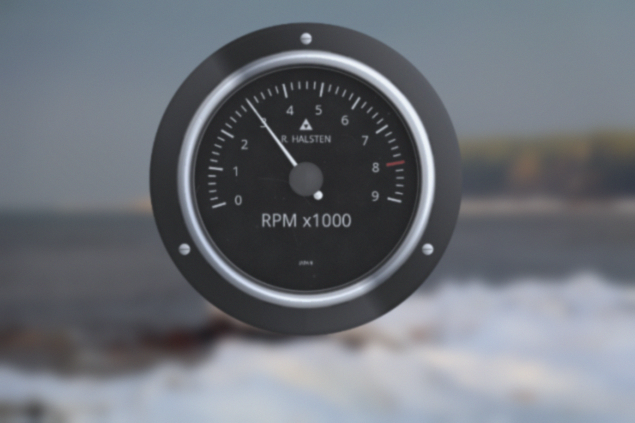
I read 3000 (rpm)
